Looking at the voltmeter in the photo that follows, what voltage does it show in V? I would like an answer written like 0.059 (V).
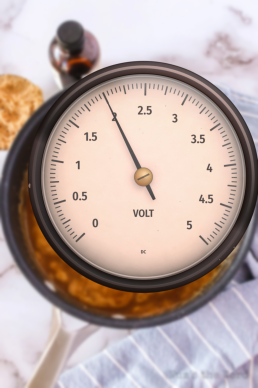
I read 2 (V)
